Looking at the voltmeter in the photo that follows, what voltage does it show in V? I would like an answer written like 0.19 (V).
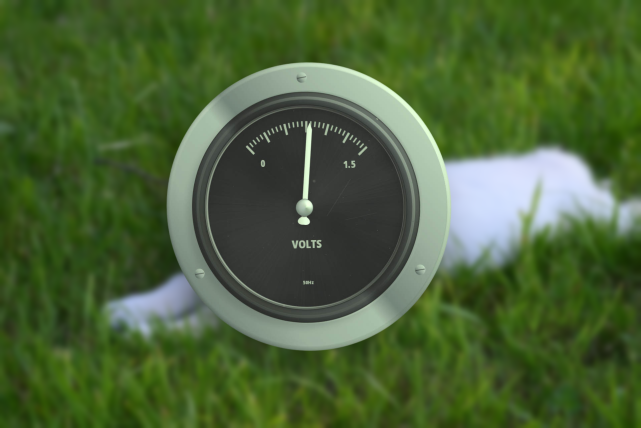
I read 0.8 (V)
